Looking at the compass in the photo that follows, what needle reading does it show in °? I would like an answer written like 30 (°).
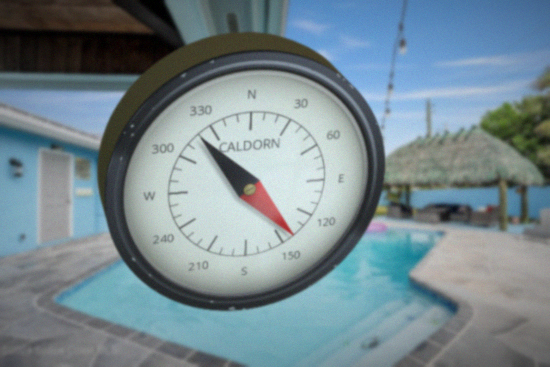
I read 140 (°)
